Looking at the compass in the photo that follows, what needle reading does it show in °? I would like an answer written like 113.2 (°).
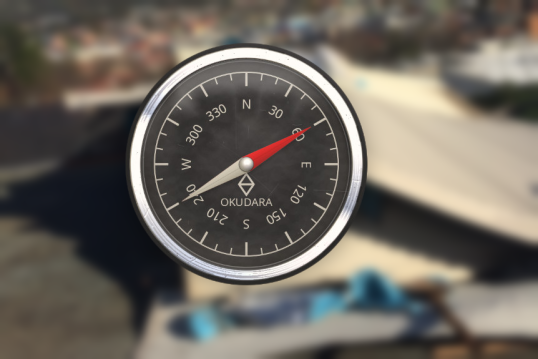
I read 60 (°)
